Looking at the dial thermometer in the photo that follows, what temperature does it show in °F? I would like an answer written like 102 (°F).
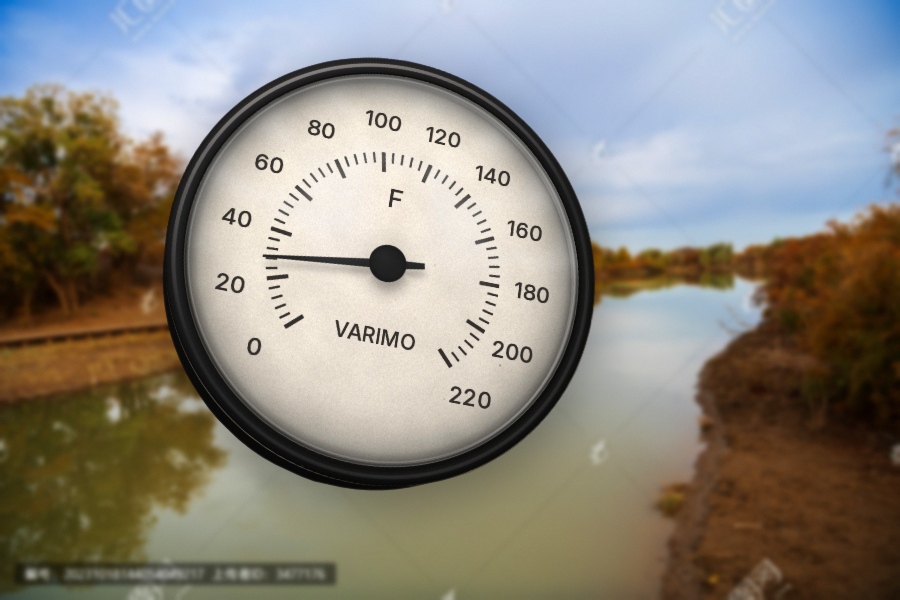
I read 28 (°F)
